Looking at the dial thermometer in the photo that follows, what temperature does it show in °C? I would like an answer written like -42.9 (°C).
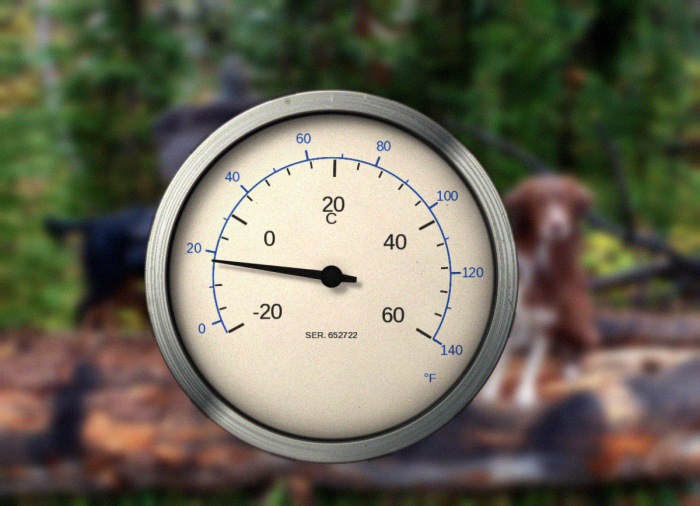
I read -8 (°C)
